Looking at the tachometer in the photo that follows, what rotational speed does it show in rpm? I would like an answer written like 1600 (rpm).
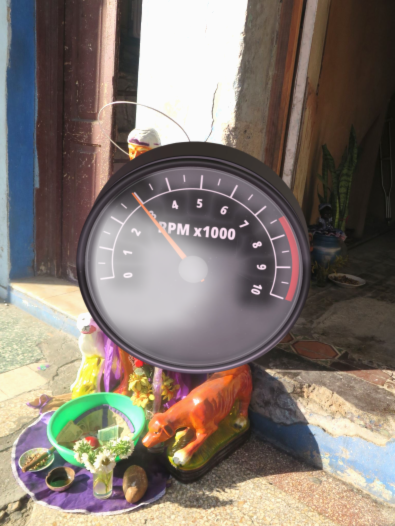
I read 3000 (rpm)
